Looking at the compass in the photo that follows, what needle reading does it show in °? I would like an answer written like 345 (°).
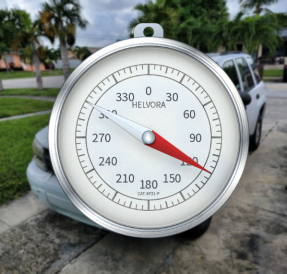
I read 120 (°)
